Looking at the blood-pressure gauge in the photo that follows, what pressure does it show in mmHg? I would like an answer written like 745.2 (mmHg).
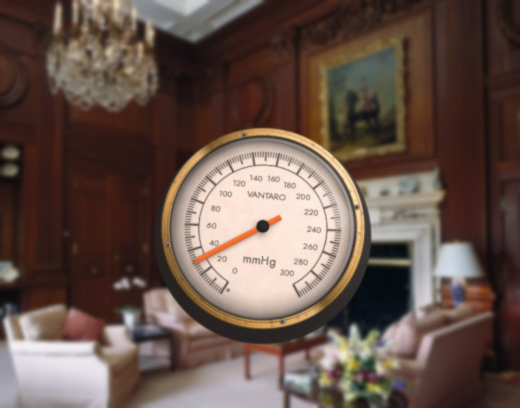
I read 30 (mmHg)
